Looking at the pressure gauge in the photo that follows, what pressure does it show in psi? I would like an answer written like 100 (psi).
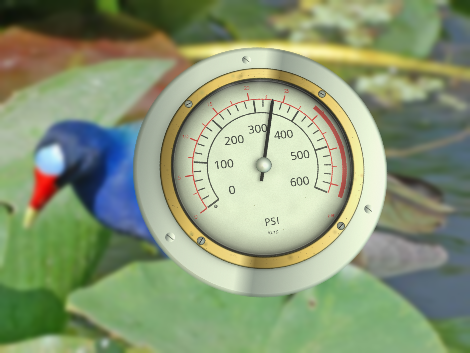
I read 340 (psi)
